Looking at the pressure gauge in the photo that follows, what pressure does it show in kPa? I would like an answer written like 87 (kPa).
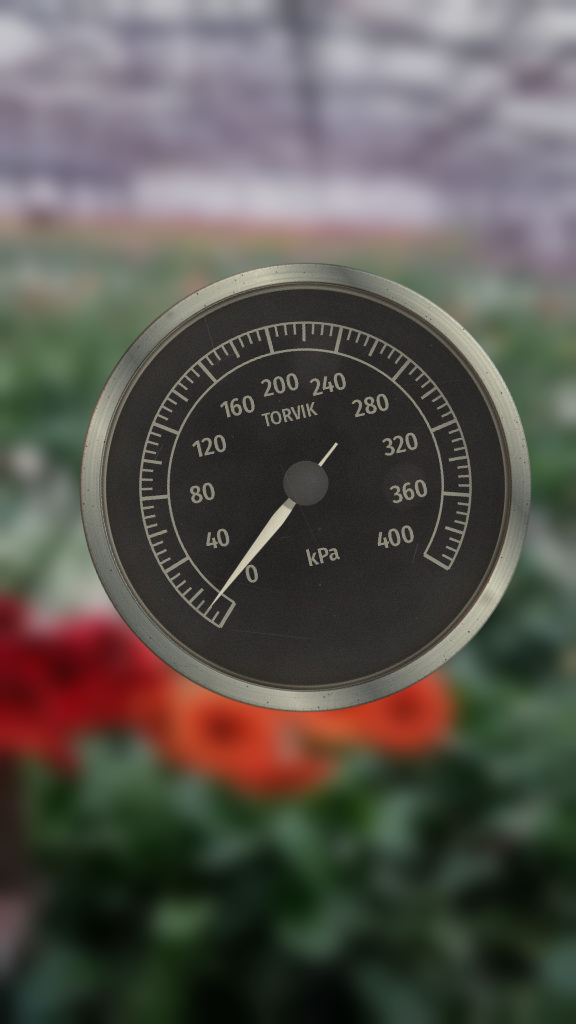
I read 10 (kPa)
